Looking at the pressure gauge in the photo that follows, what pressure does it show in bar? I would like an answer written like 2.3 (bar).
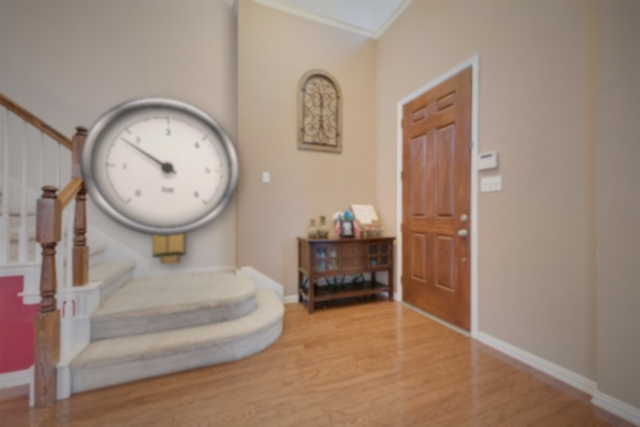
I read 1.75 (bar)
